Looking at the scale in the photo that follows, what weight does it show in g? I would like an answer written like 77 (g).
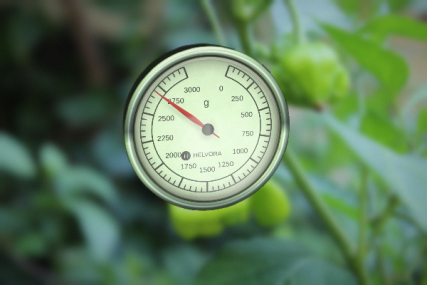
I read 2700 (g)
